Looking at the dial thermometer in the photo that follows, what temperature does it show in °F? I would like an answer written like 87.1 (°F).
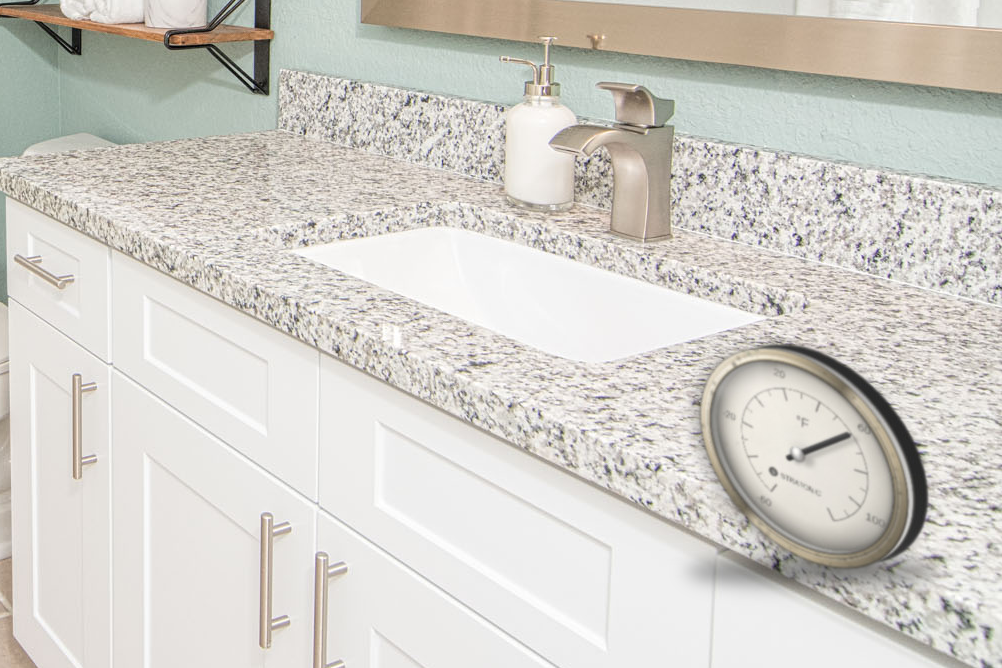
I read 60 (°F)
